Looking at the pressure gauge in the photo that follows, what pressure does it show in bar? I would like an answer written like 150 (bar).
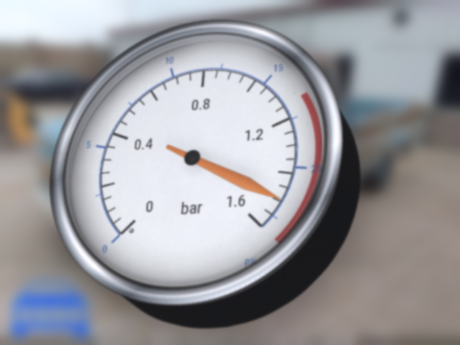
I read 1.5 (bar)
